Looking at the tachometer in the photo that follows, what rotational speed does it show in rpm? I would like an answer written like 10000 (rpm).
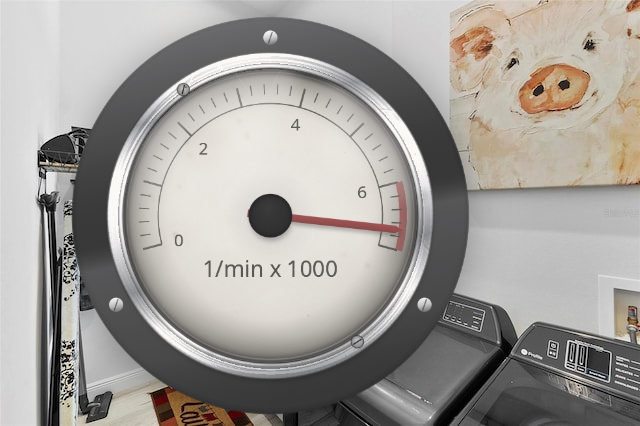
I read 6700 (rpm)
